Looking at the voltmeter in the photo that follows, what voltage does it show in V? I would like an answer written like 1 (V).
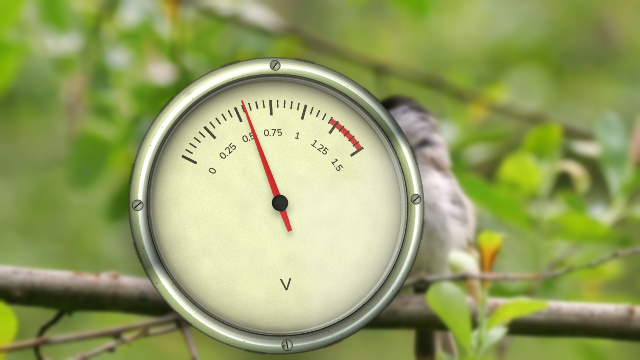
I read 0.55 (V)
